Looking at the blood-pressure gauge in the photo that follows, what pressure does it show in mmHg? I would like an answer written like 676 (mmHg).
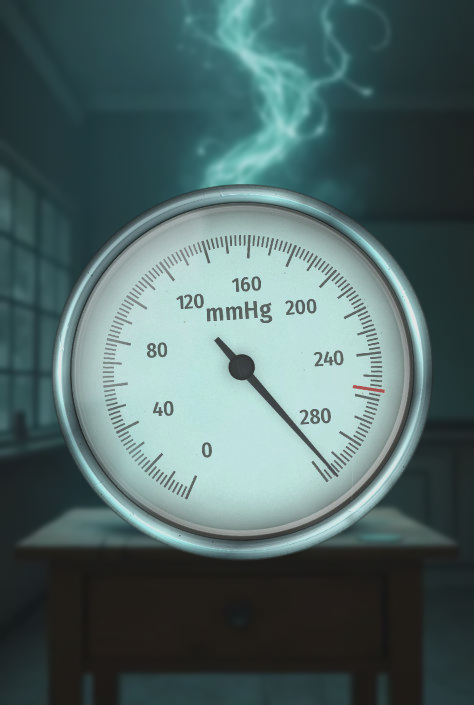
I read 296 (mmHg)
